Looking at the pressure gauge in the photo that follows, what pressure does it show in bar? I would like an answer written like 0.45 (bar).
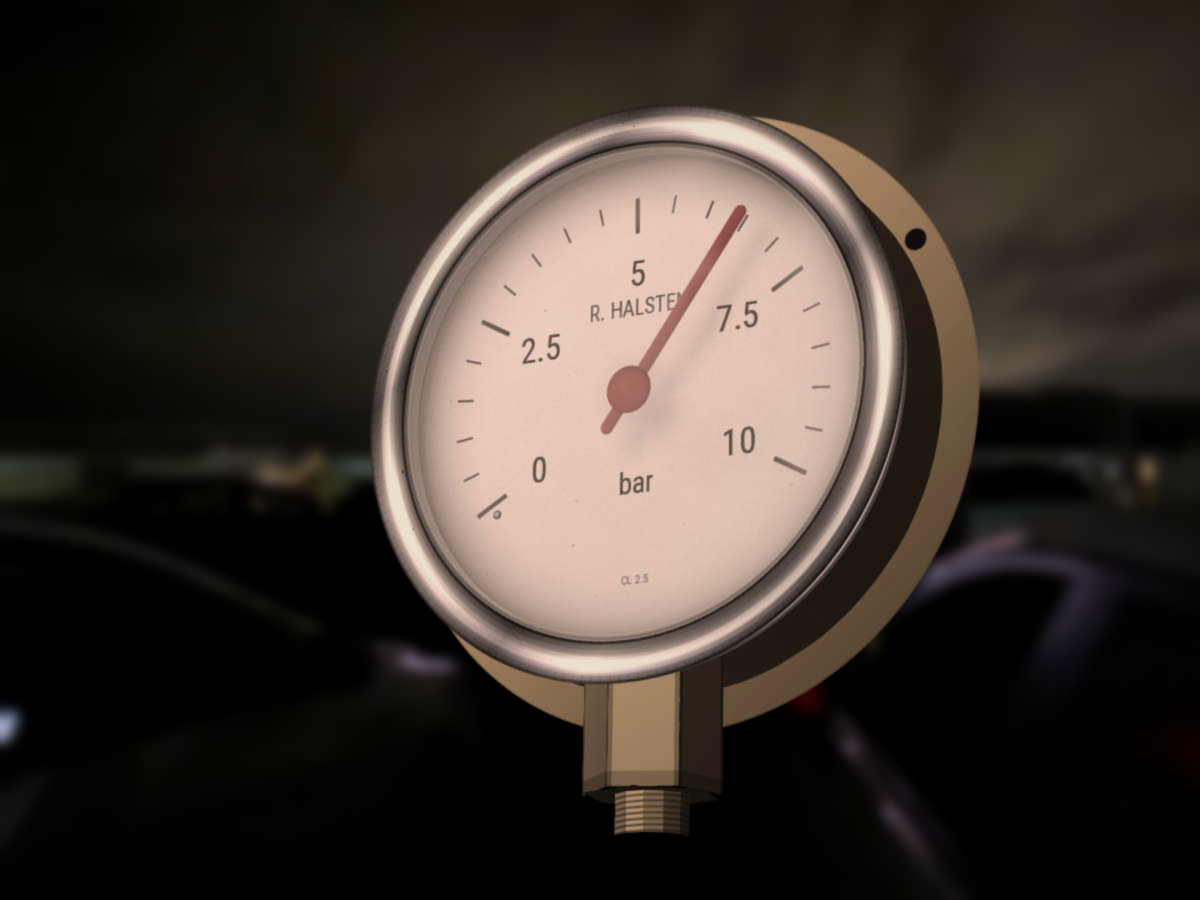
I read 6.5 (bar)
